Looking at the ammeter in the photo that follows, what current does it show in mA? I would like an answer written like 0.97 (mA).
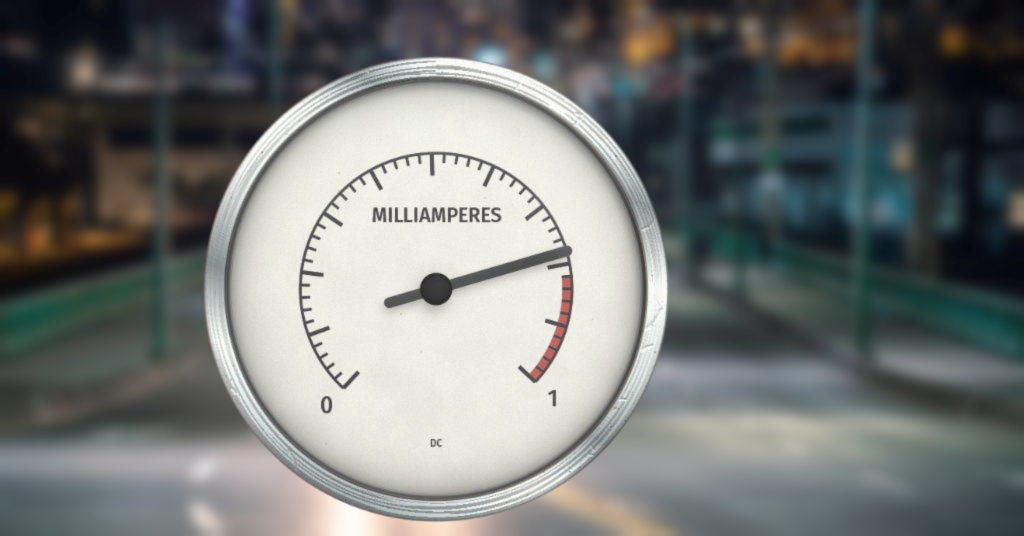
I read 0.78 (mA)
